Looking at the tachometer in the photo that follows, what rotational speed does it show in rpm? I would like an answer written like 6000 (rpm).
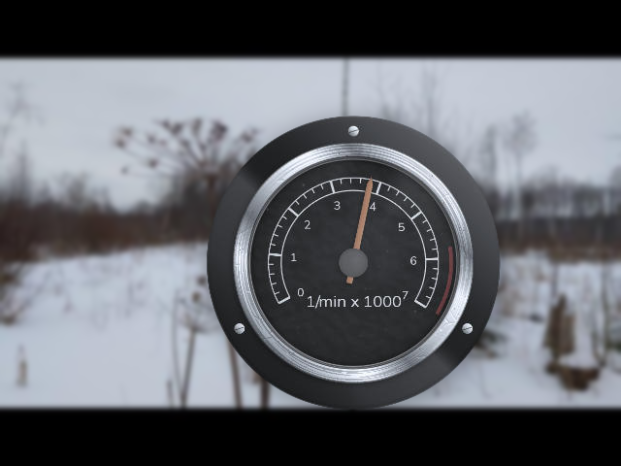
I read 3800 (rpm)
